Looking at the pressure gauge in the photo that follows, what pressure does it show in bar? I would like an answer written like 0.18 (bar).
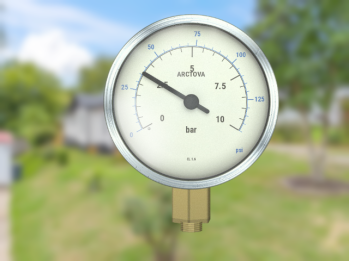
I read 2.5 (bar)
